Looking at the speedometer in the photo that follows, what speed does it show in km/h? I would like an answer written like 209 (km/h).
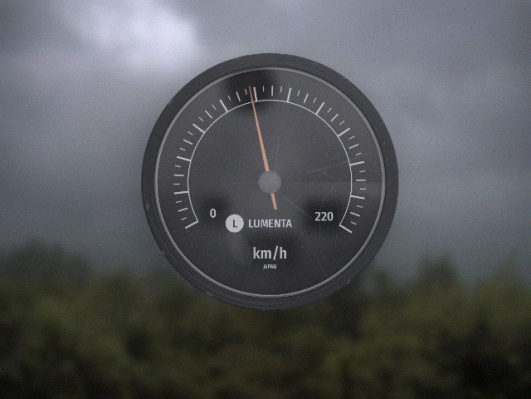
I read 97.5 (km/h)
